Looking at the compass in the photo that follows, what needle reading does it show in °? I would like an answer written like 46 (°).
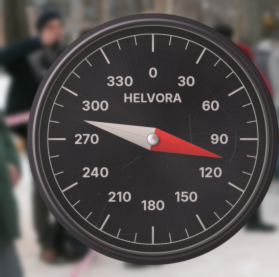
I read 105 (°)
